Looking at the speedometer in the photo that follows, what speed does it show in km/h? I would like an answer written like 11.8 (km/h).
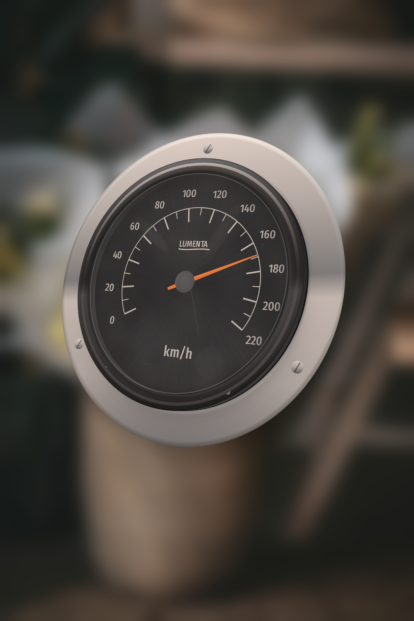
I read 170 (km/h)
